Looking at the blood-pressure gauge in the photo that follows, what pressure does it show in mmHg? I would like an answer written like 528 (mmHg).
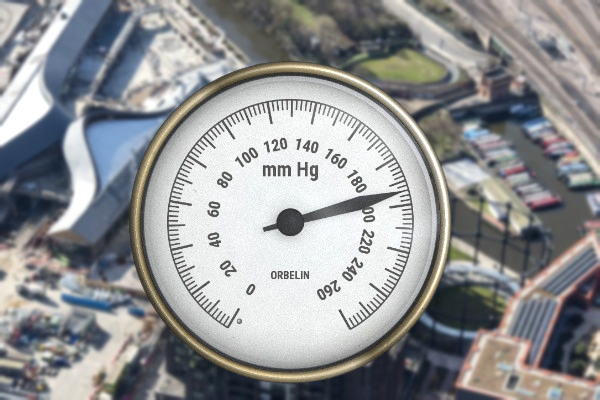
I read 194 (mmHg)
